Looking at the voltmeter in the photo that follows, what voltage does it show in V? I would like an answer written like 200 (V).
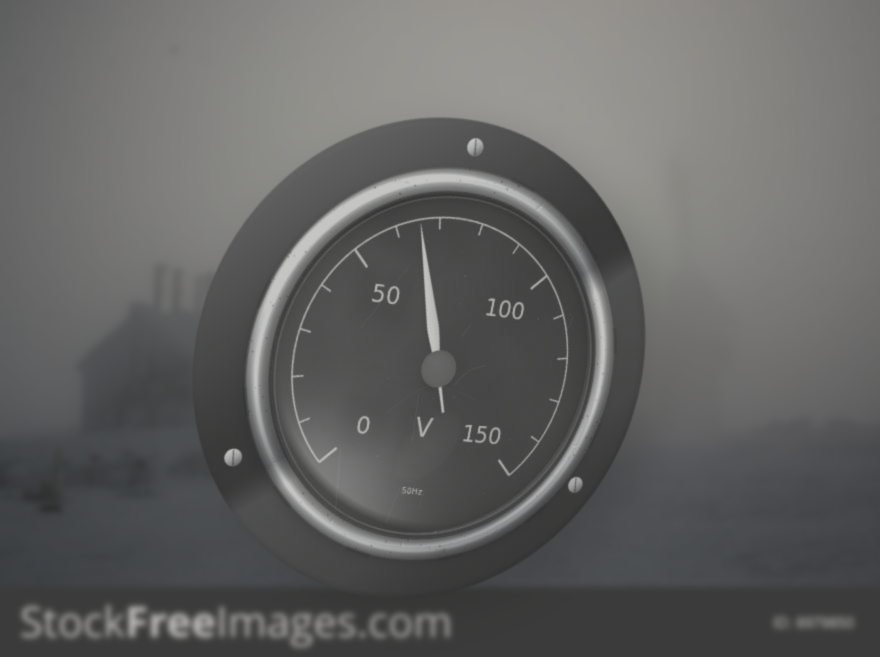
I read 65 (V)
